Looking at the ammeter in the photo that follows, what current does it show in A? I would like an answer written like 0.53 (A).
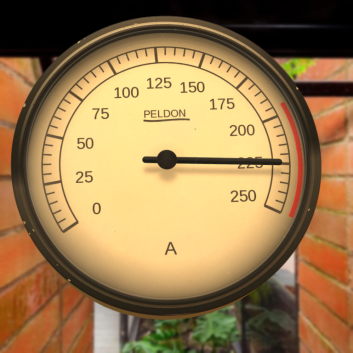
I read 225 (A)
